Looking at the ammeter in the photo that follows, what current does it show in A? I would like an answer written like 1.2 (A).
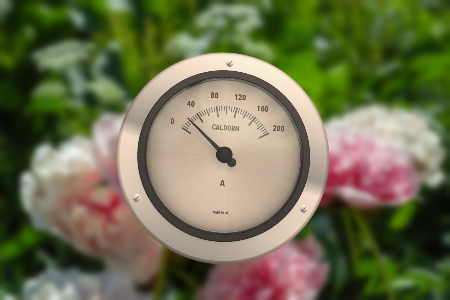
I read 20 (A)
